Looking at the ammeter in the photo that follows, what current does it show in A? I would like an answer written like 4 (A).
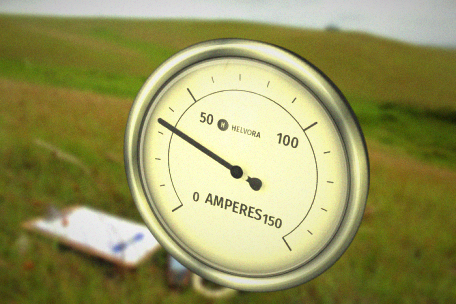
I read 35 (A)
